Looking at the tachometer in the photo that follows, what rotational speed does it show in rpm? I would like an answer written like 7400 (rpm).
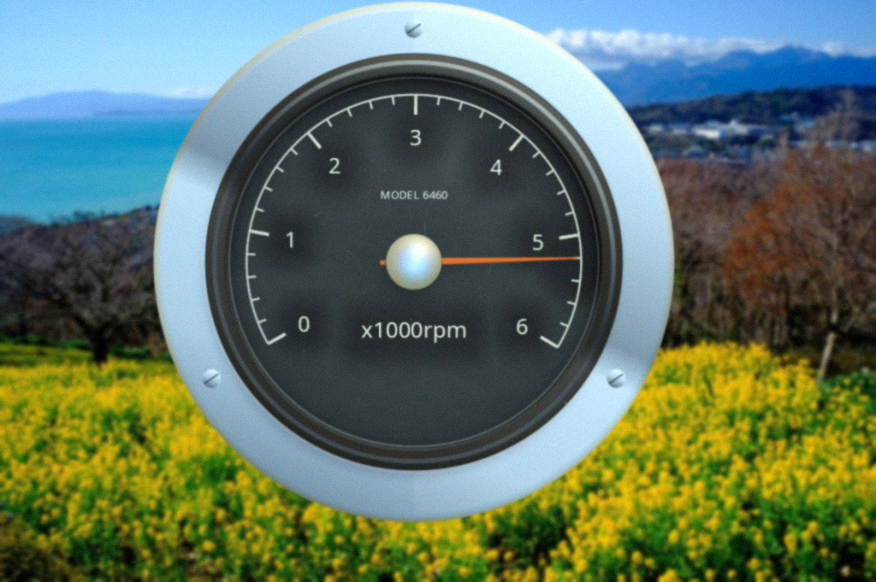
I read 5200 (rpm)
